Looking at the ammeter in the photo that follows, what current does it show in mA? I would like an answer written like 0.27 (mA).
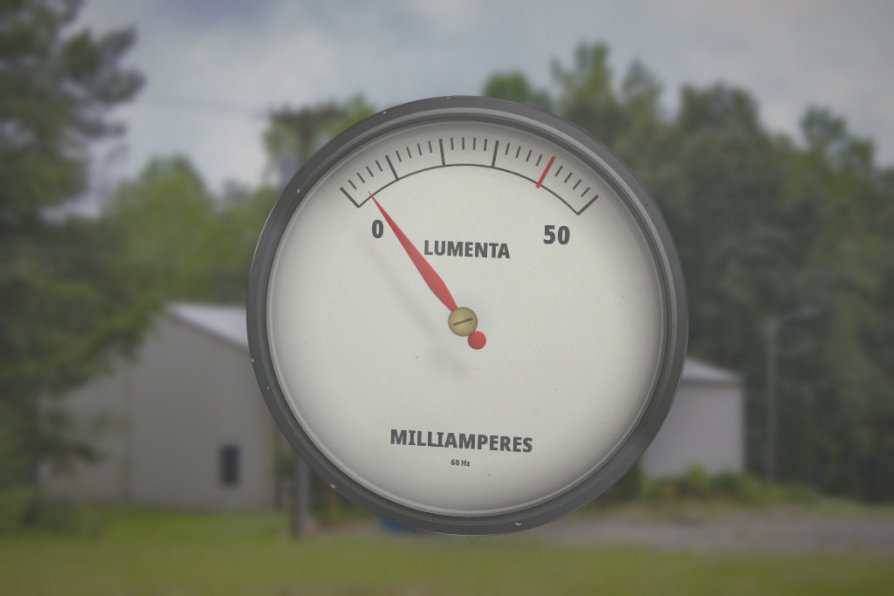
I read 4 (mA)
